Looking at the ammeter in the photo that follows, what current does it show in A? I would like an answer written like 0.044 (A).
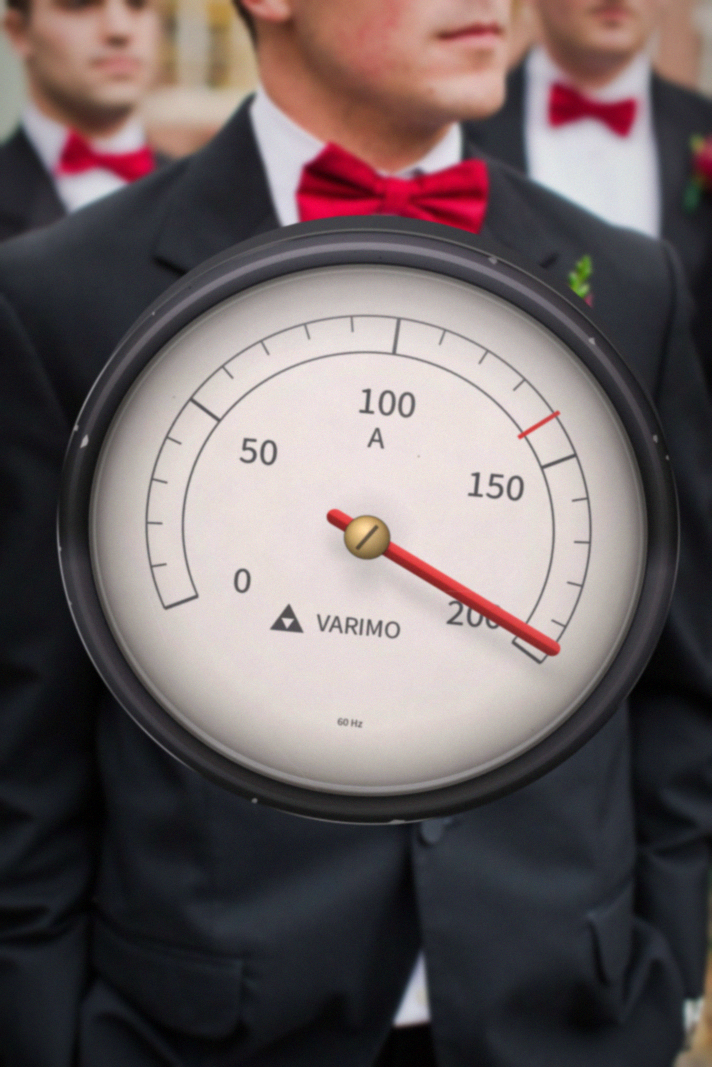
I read 195 (A)
